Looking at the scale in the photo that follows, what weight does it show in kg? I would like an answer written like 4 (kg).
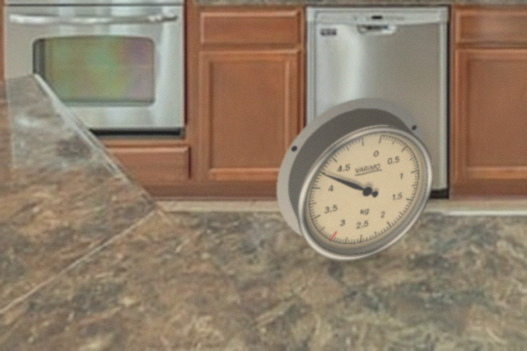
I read 4.25 (kg)
